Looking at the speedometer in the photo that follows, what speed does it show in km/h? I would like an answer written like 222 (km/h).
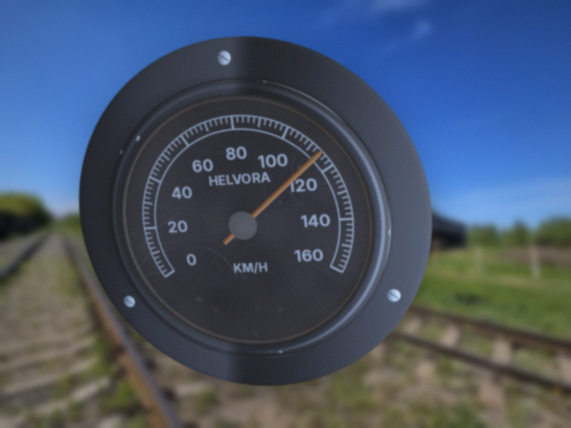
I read 114 (km/h)
